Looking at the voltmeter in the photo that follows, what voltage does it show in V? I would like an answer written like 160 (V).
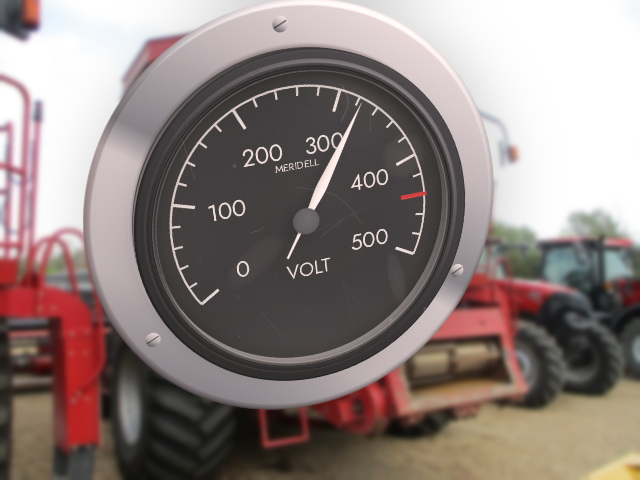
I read 320 (V)
